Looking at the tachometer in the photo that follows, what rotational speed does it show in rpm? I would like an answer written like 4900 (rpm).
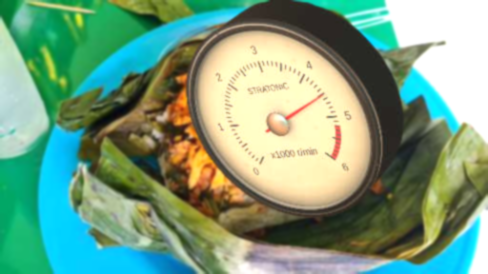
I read 4500 (rpm)
